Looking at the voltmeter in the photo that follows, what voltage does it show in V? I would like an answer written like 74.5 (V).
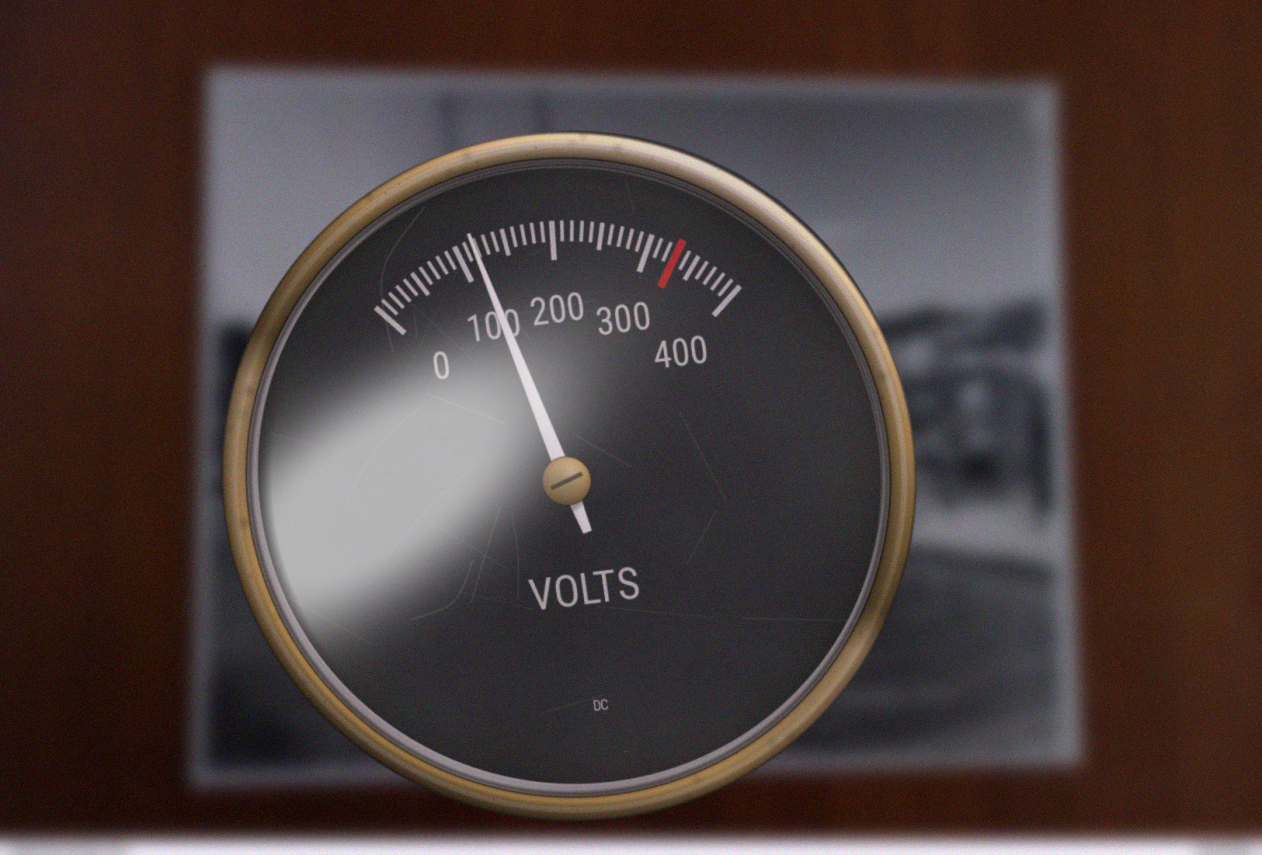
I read 120 (V)
